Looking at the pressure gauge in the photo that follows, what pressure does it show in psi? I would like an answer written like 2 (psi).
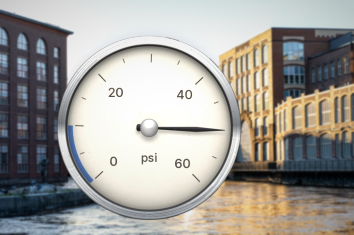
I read 50 (psi)
